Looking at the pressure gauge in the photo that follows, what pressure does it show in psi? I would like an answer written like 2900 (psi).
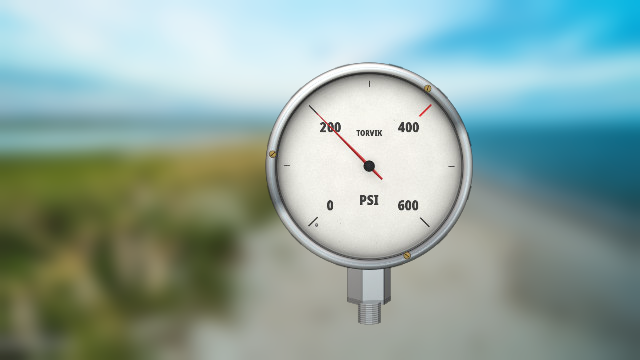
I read 200 (psi)
